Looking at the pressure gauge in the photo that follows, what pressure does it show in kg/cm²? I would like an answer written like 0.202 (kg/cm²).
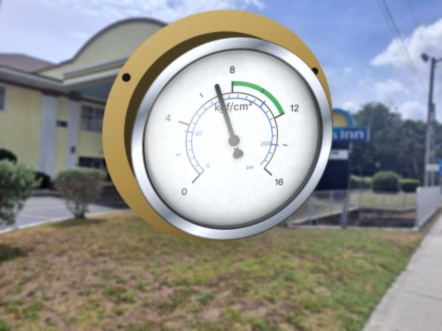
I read 7 (kg/cm²)
